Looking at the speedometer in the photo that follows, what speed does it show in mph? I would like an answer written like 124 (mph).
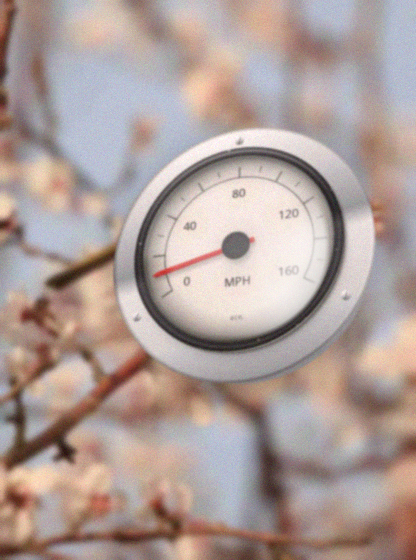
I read 10 (mph)
